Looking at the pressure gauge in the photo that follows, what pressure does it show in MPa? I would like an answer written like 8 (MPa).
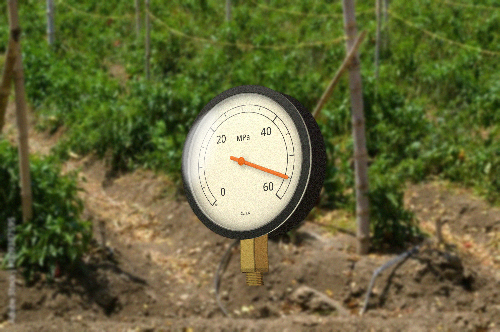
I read 55 (MPa)
